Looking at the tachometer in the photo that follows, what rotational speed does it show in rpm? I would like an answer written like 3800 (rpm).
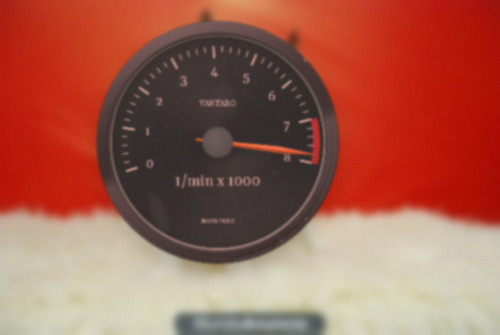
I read 7800 (rpm)
